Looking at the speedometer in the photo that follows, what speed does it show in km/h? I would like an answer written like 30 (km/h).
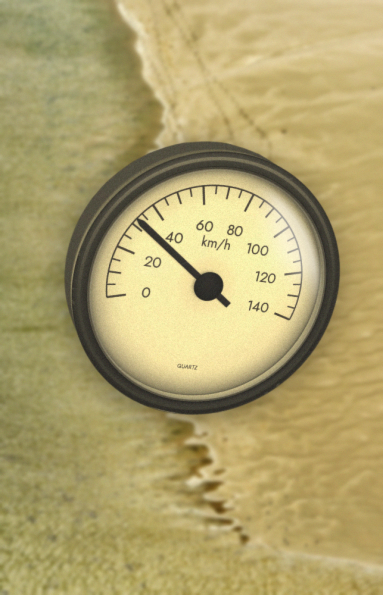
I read 32.5 (km/h)
